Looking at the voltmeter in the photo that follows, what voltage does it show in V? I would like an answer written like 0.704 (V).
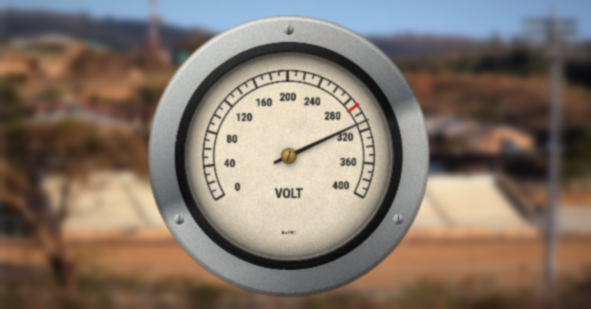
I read 310 (V)
